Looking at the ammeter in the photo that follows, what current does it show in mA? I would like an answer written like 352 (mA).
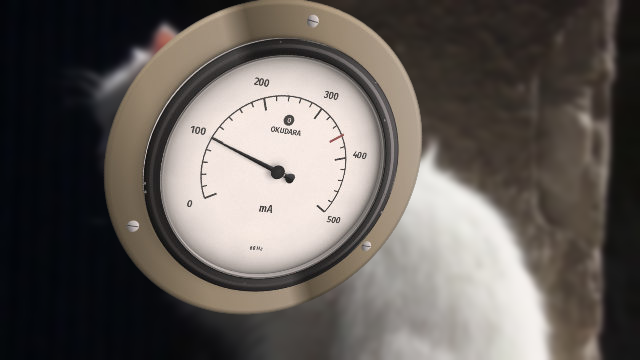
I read 100 (mA)
